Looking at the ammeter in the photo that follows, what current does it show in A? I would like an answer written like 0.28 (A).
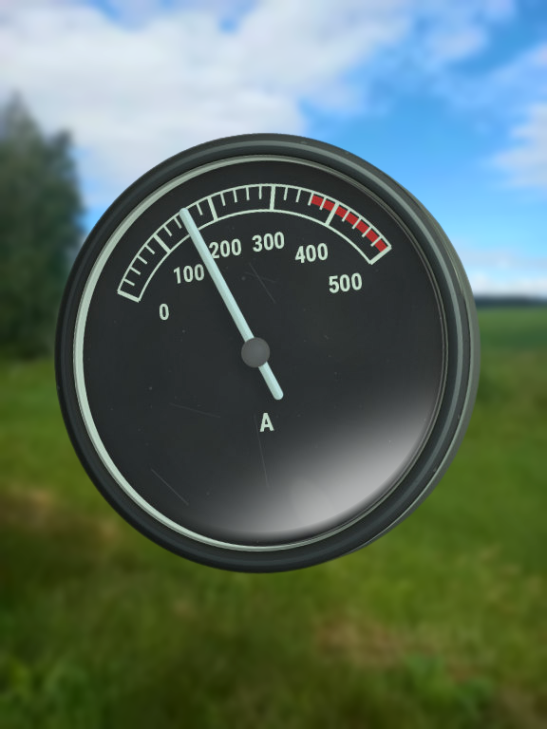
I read 160 (A)
